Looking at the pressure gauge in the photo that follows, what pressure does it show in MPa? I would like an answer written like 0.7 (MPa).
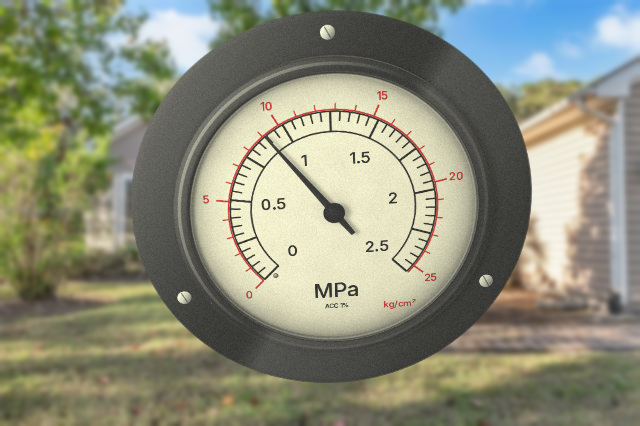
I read 0.9 (MPa)
